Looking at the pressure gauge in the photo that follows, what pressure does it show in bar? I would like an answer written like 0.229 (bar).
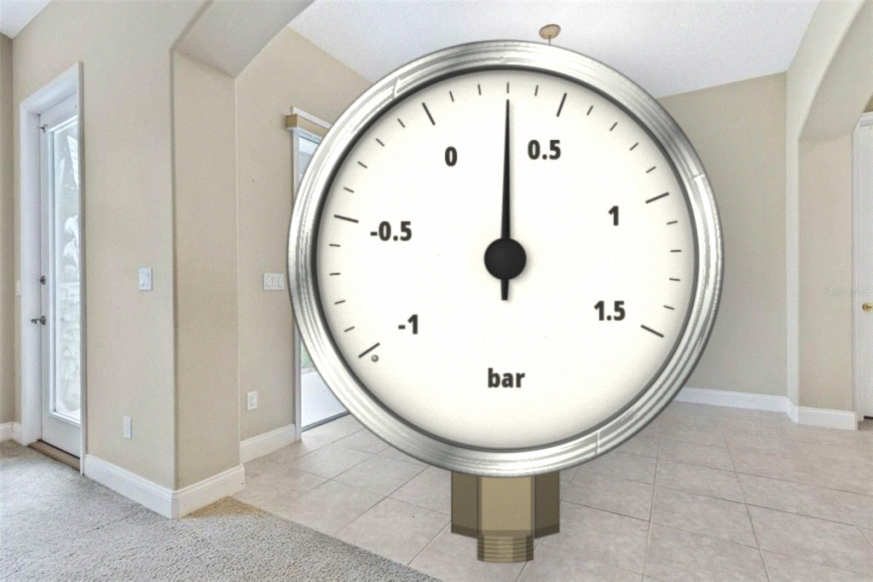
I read 0.3 (bar)
